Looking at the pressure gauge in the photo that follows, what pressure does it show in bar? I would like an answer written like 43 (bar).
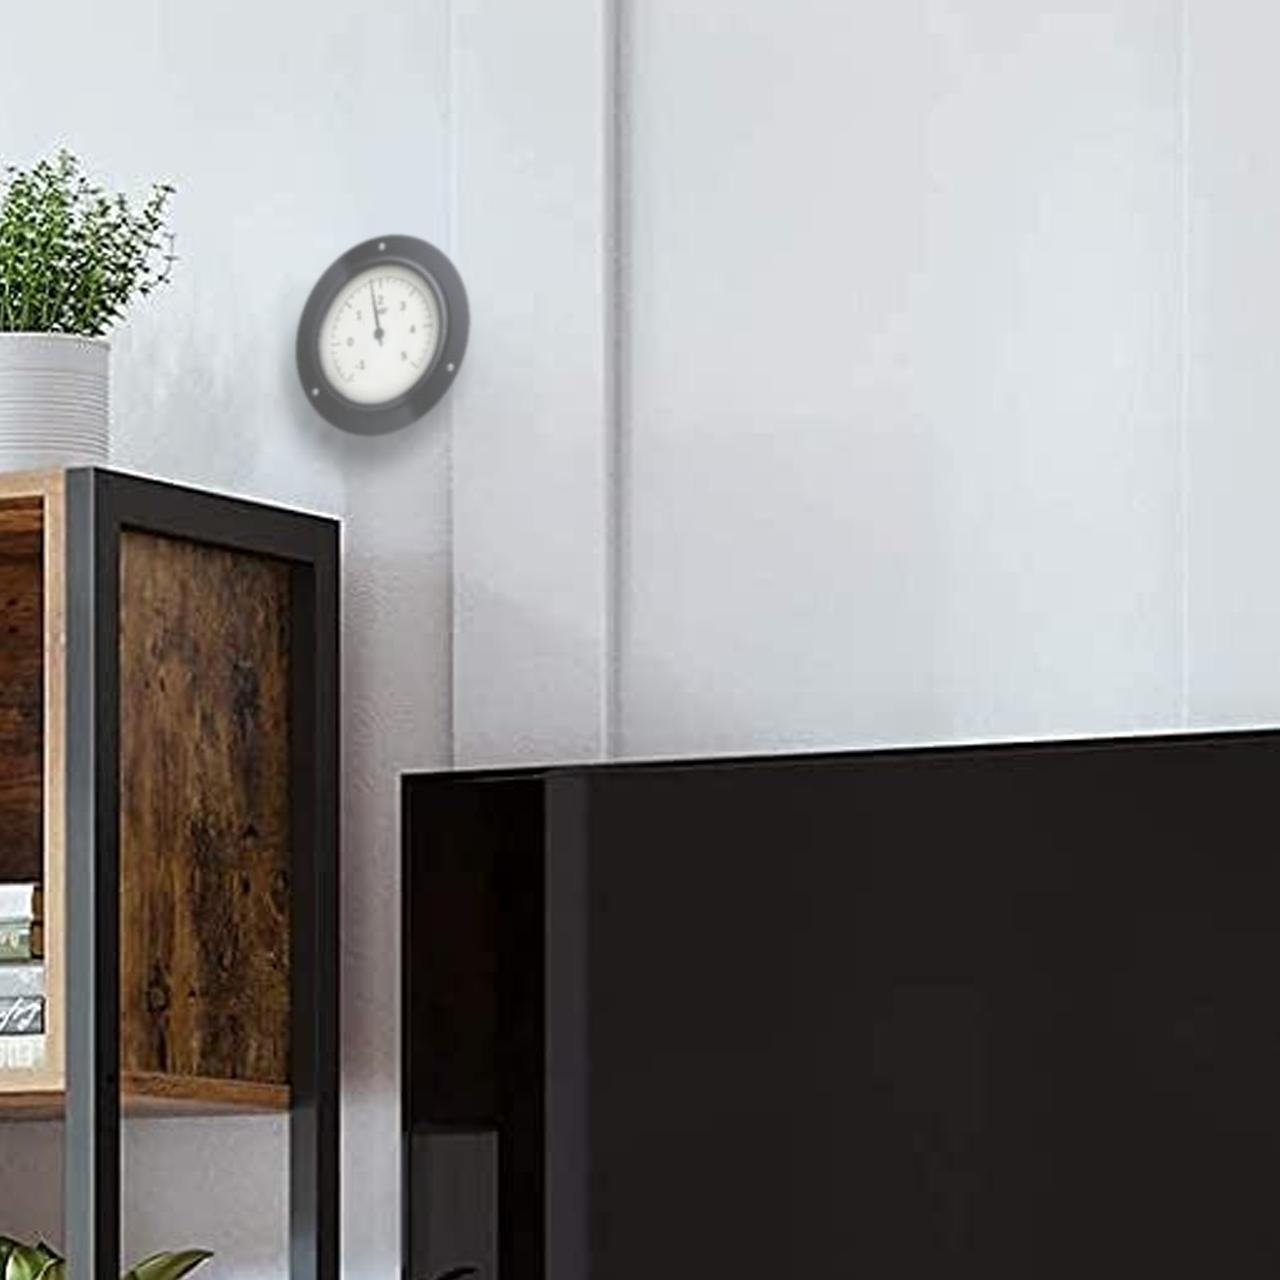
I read 1.8 (bar)
